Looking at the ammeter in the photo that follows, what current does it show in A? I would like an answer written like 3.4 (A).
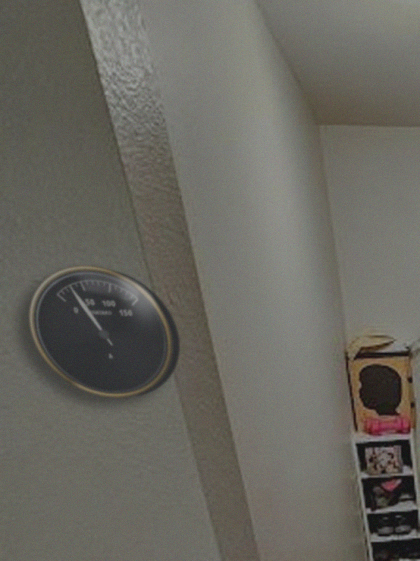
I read 30 (A)
